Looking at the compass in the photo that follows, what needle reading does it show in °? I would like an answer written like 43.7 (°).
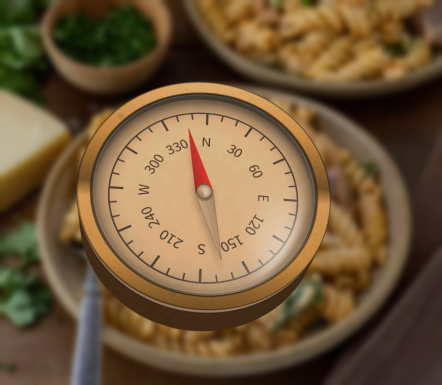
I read 345 (°)
